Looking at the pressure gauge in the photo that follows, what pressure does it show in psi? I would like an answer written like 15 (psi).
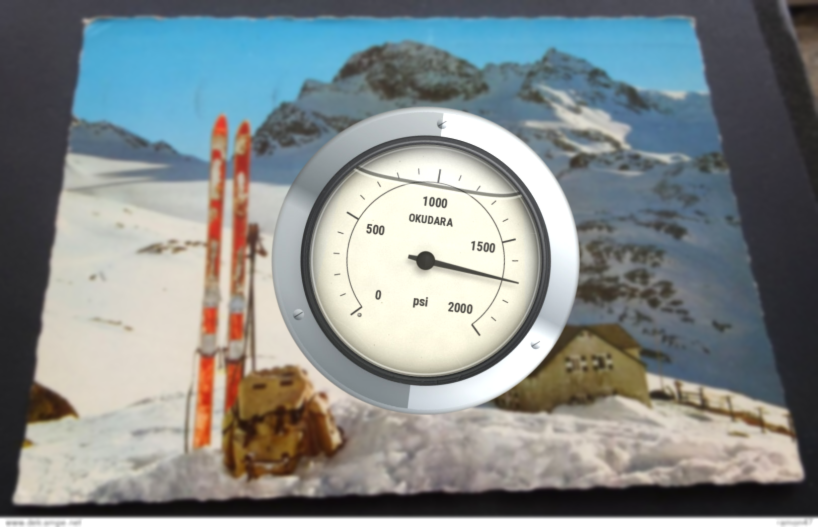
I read 1700 (psi)
